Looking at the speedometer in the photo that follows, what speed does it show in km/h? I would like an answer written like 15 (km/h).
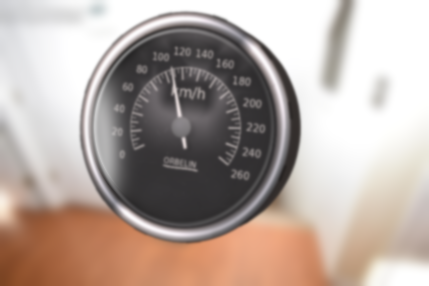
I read 110 (km/h)
